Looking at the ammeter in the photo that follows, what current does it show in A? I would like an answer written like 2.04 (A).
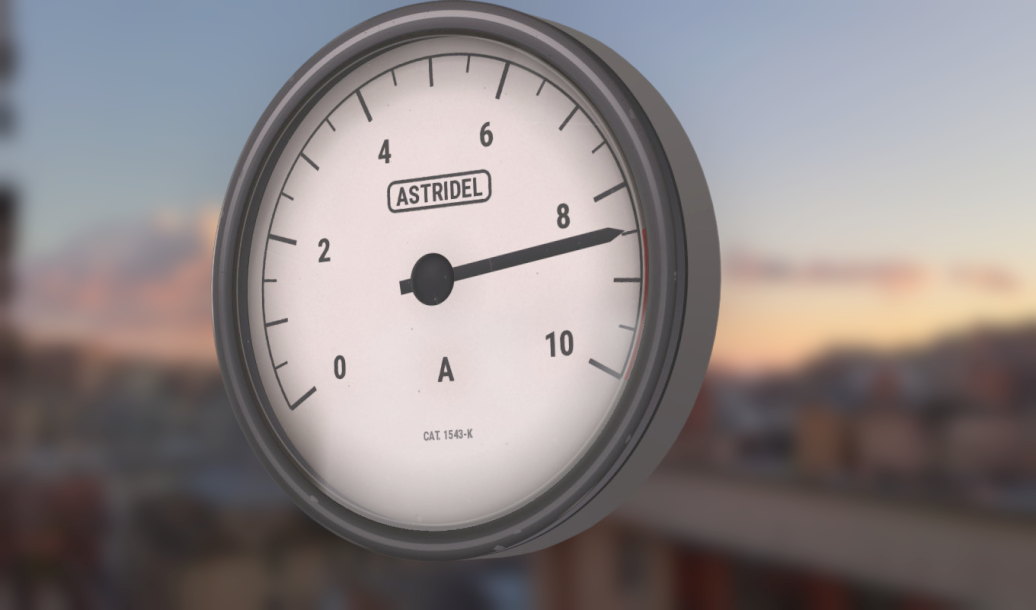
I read 8.5 (A)
